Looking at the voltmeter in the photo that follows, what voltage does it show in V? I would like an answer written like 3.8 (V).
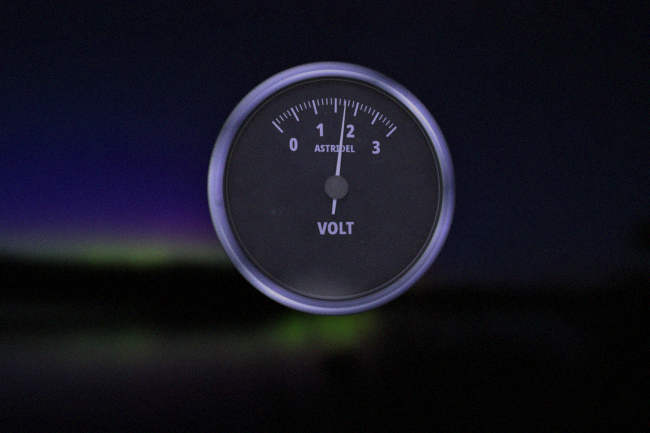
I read 1.7 (V)
